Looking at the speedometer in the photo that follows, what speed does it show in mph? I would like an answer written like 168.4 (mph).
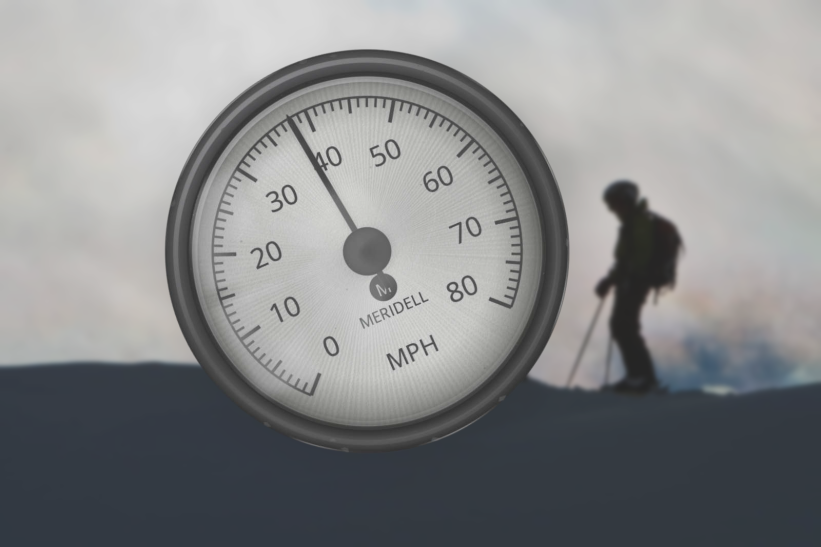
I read 38 (mph)
